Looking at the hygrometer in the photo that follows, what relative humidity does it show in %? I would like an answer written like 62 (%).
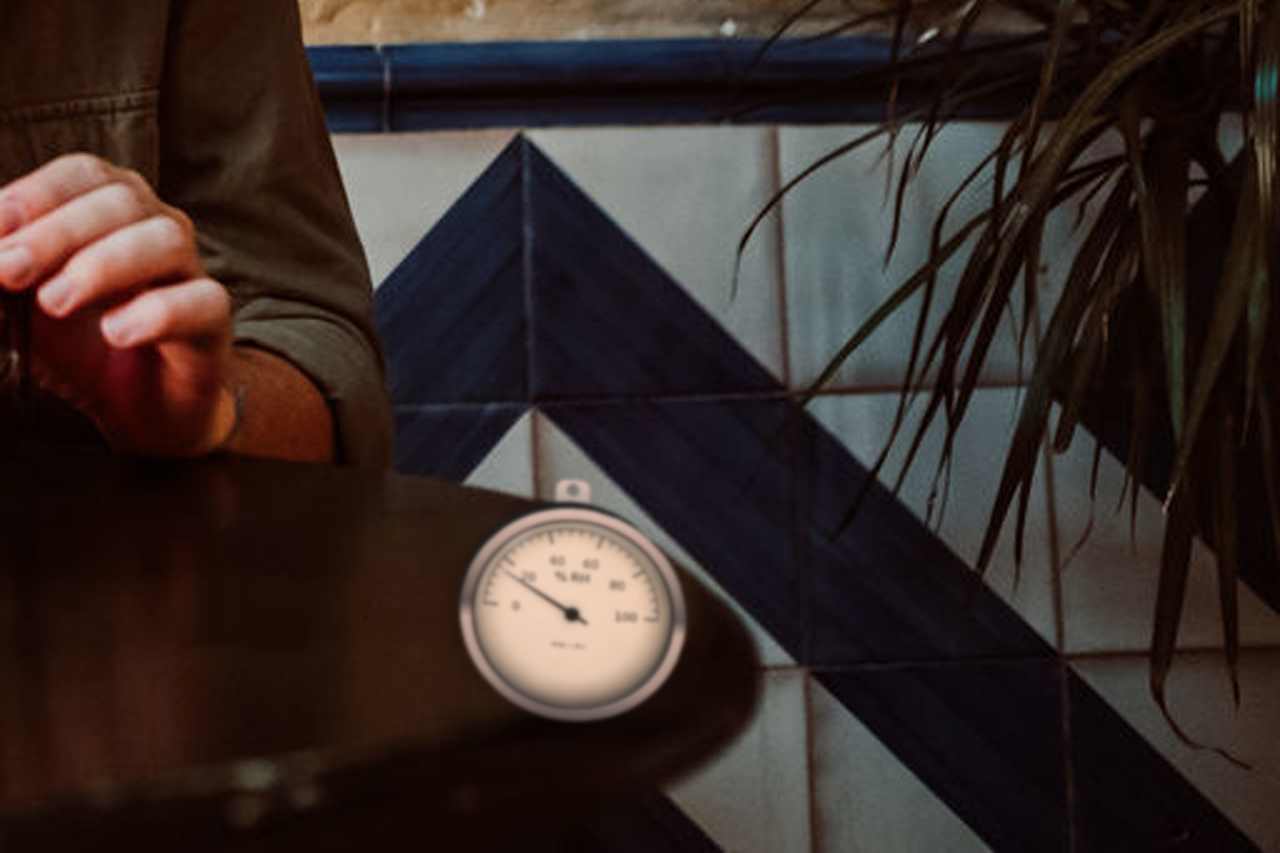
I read 16 (%)
